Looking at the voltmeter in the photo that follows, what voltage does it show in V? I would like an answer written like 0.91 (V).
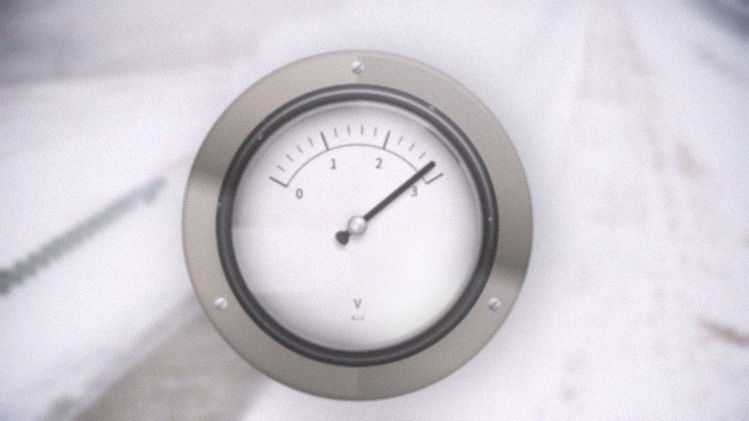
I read 2.8 (V)
